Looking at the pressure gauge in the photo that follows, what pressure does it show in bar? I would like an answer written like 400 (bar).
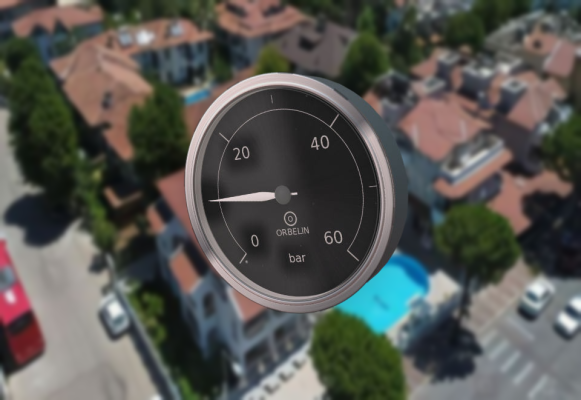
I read 10 (bar)
